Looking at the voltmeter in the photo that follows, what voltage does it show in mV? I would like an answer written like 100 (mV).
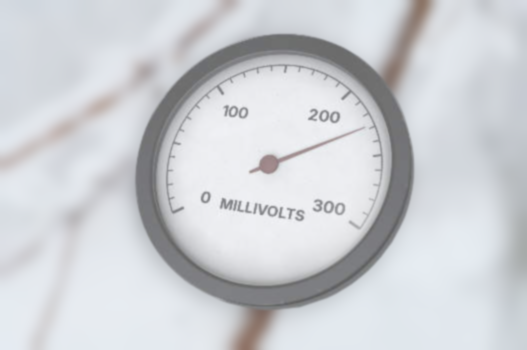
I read 230 (mV)
